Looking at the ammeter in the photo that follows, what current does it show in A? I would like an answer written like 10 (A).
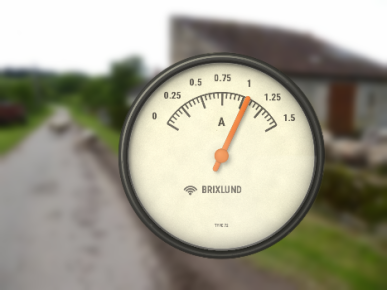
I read 1.05 (A)
